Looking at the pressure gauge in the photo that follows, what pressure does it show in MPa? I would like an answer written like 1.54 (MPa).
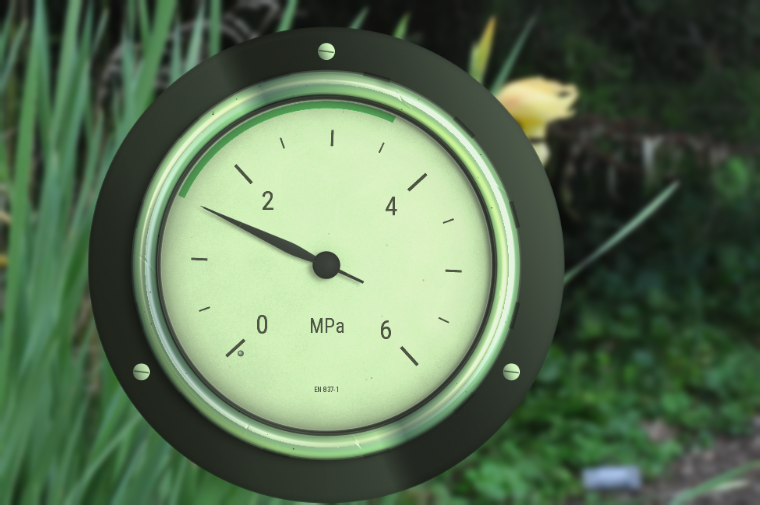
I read 1.5 (MPa)
